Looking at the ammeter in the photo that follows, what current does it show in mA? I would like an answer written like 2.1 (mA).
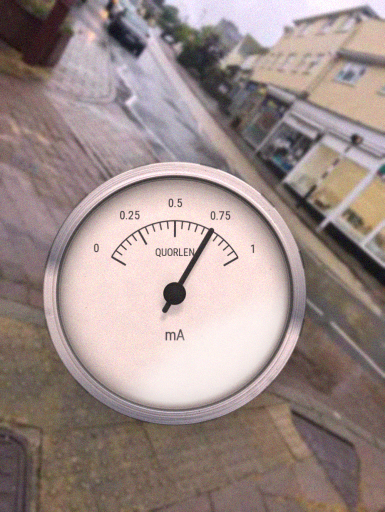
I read 0.75 (mA)
